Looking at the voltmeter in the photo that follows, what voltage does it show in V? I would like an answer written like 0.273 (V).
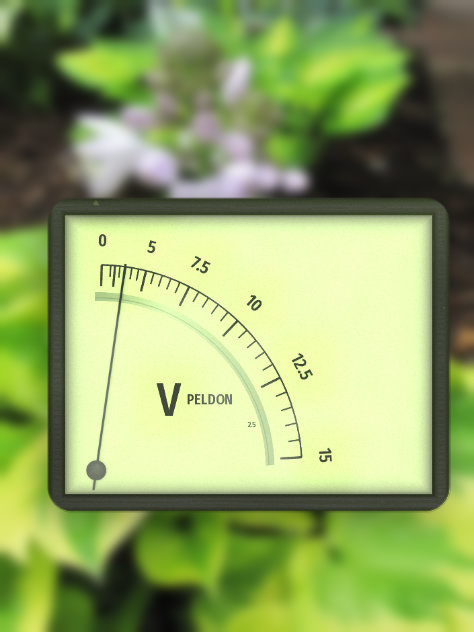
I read 3.5 (V)
